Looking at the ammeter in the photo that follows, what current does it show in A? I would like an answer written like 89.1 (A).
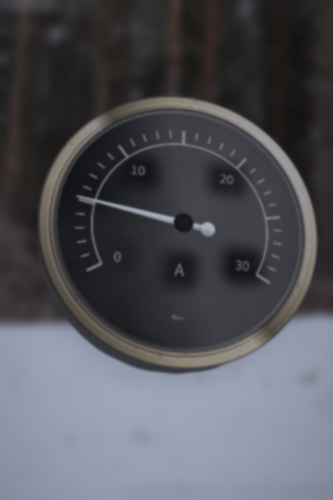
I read 5 (A)
